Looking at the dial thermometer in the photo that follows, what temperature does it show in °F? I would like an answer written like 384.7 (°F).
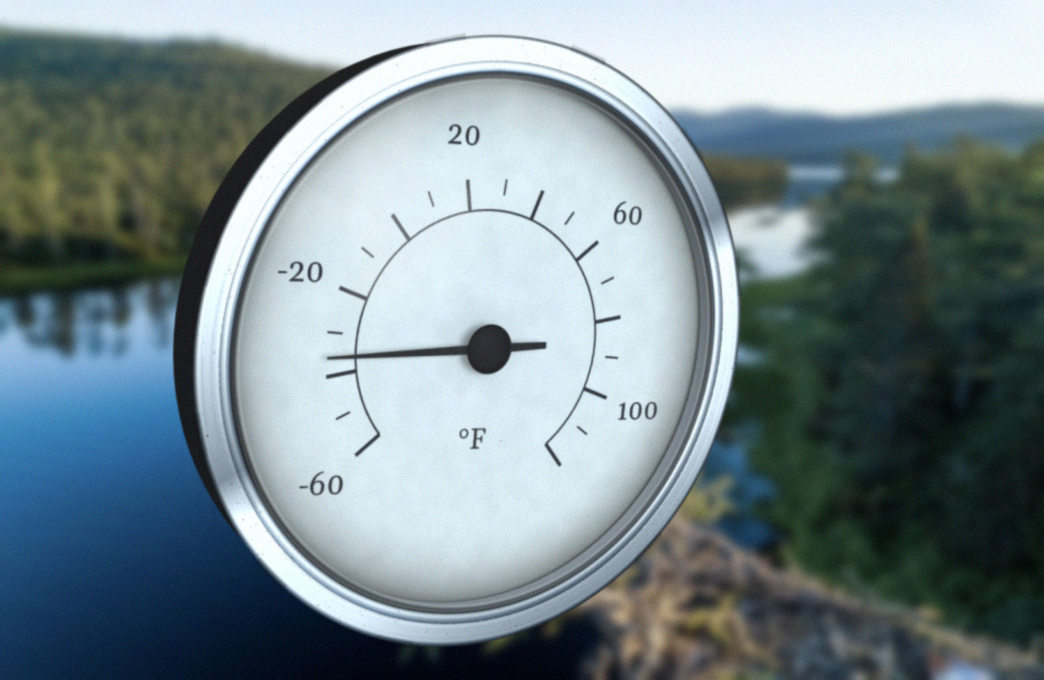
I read -35 (°F)
